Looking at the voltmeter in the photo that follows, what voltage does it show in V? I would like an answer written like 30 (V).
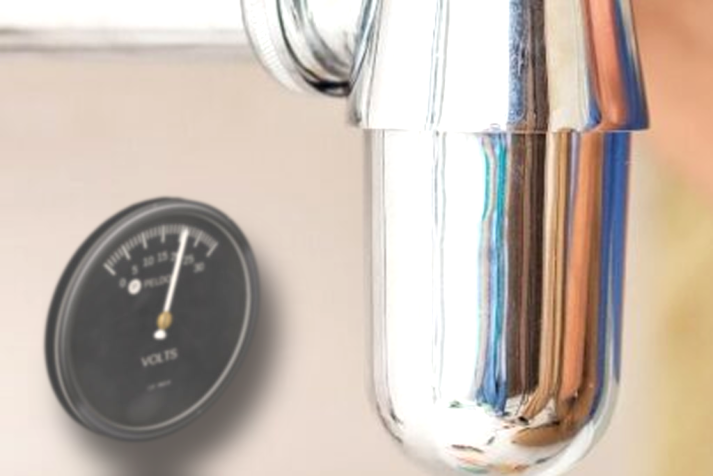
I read 20 (V)
